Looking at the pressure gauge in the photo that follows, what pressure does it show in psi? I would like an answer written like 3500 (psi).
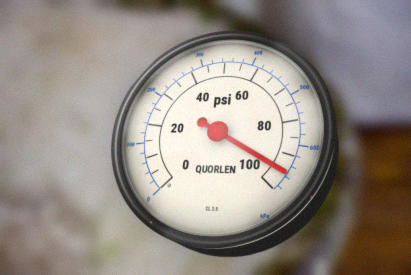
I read 95 (psi)
